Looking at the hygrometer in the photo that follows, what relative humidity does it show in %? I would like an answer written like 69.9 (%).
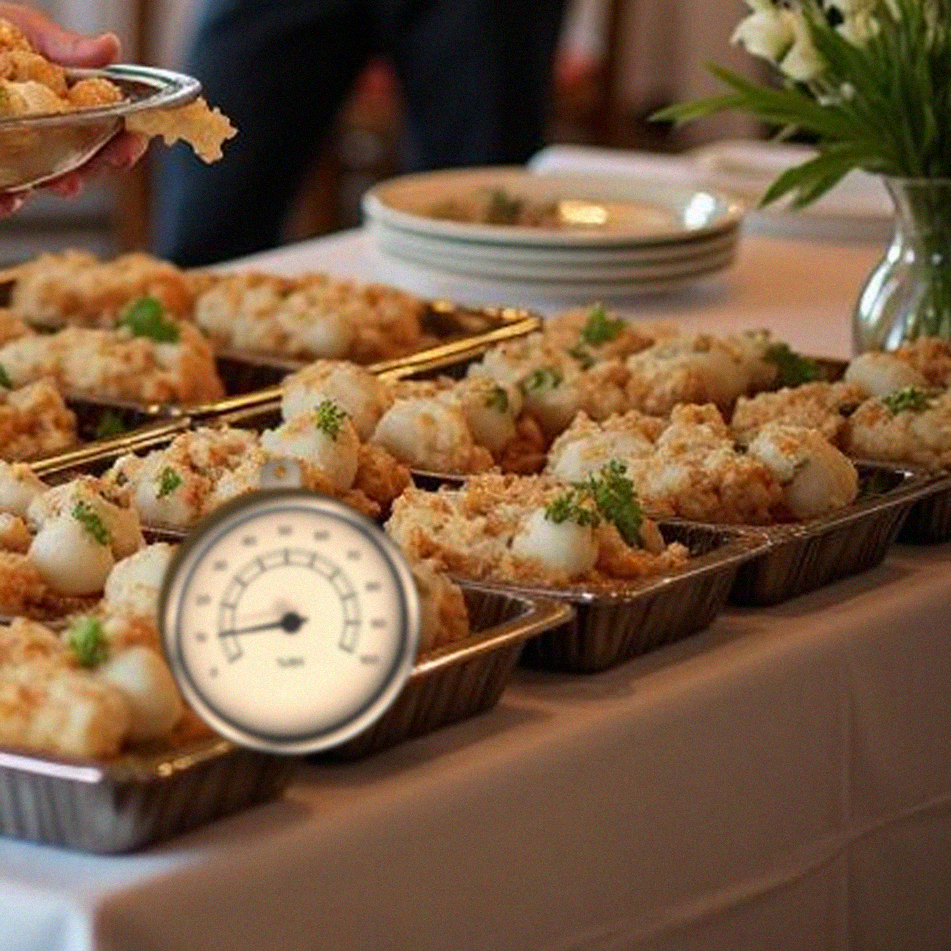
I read 10 (%)
